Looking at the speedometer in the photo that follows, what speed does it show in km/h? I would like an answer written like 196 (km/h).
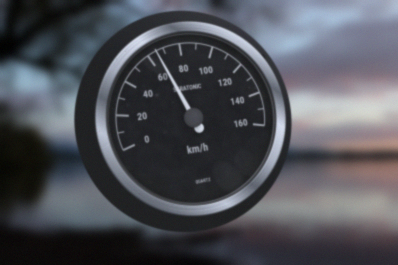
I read 65 (km/h)
